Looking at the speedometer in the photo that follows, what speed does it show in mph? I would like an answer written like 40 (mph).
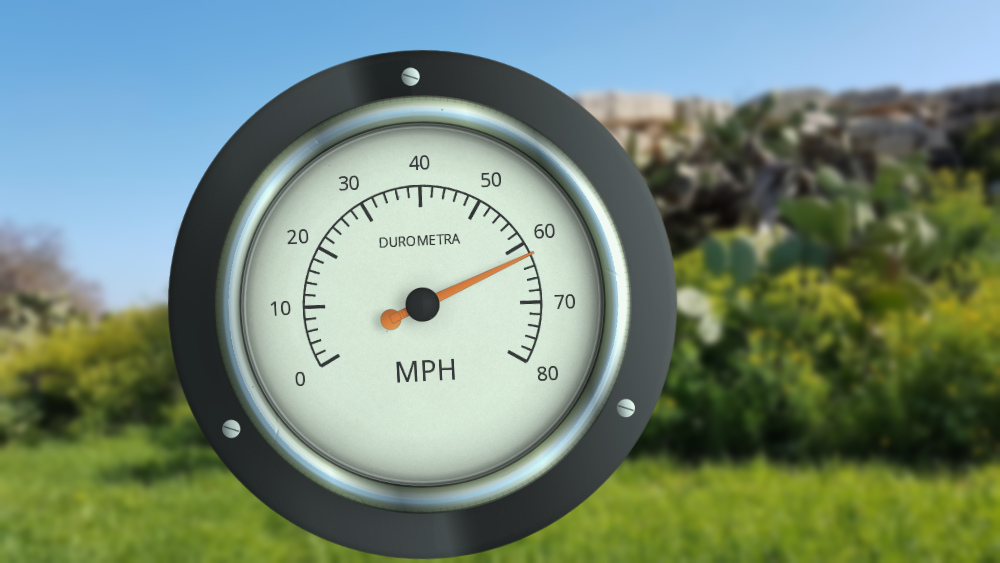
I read 62 (mph)
